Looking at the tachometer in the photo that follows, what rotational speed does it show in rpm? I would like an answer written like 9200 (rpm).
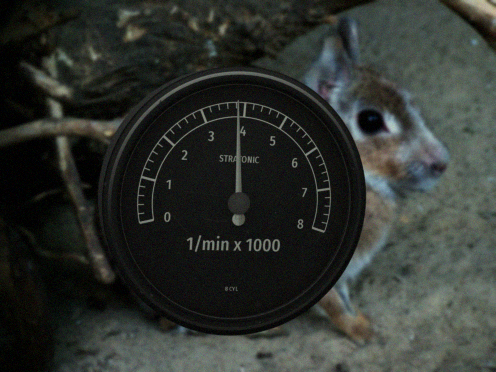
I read 3800 (rpm)
